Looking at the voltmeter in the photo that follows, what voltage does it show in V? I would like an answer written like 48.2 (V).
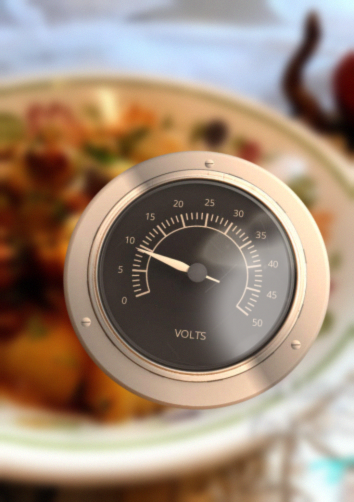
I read 9 (V)
